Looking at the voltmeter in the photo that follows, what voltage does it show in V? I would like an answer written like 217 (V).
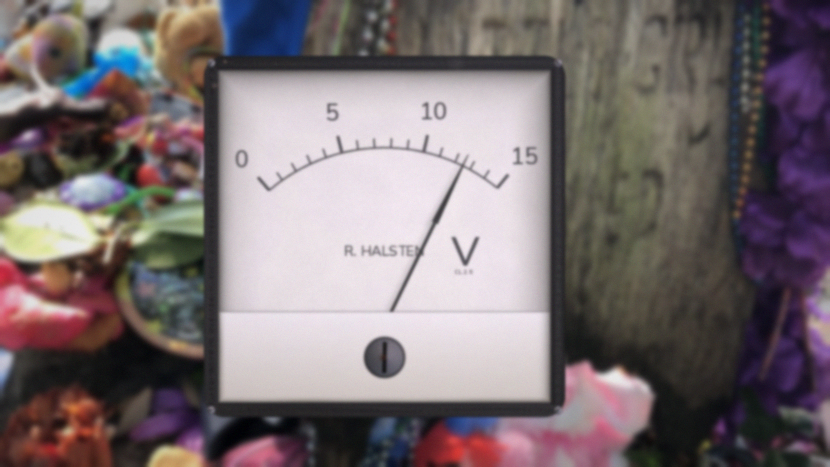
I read 12.5 (V)
